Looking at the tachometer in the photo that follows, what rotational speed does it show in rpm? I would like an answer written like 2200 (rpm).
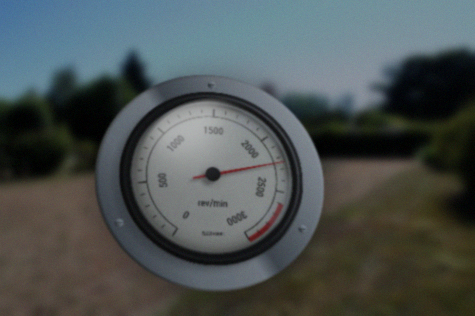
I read 2250 (rpm)
